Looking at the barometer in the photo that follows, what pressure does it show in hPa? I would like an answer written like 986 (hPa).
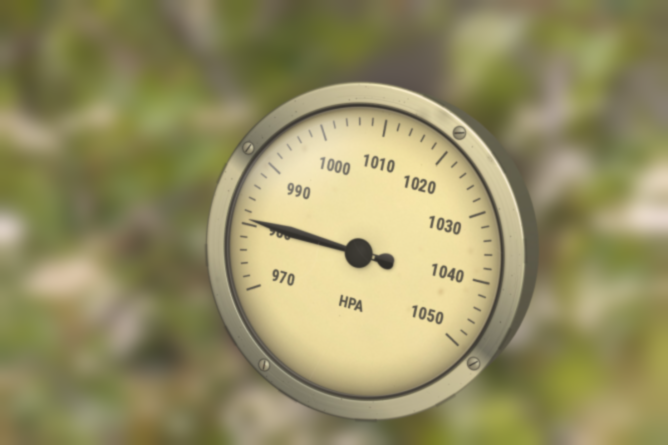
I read 981 (hPa)
